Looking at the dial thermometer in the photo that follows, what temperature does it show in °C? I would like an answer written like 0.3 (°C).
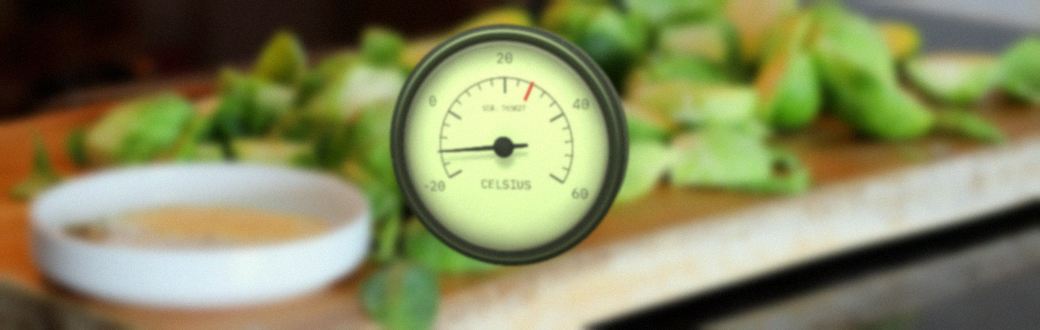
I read -12 (°C)
